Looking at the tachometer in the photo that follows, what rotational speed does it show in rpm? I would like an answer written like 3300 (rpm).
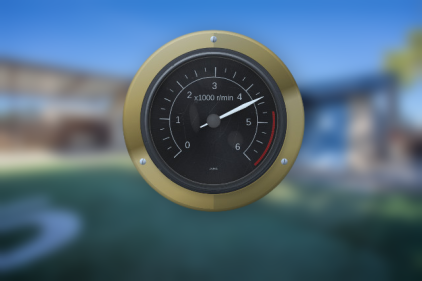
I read 4375 (rpm)
